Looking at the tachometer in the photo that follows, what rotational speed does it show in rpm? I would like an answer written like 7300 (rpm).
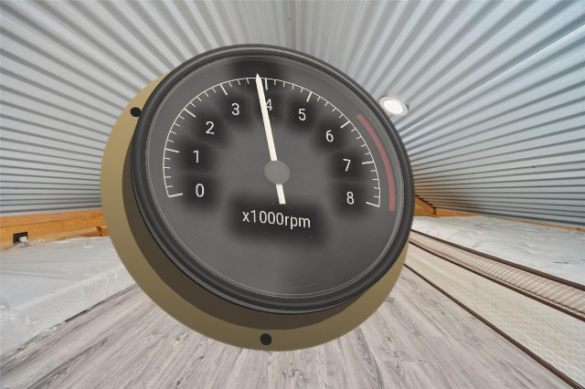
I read 3800 (rpm)
